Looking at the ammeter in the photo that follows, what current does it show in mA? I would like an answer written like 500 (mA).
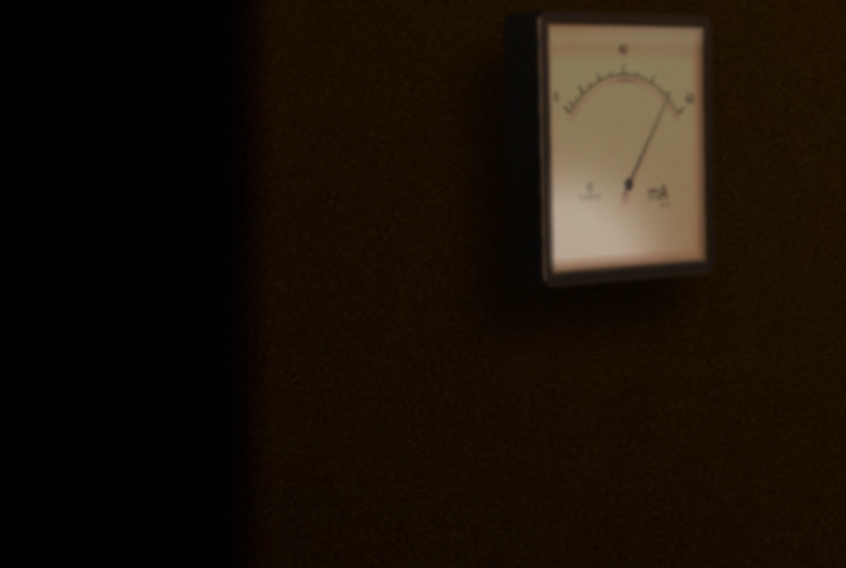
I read 55 (mA)
